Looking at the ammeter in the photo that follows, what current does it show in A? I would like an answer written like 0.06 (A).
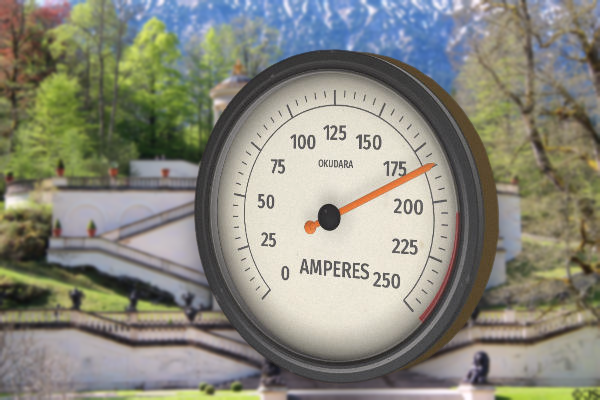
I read 185 (A)
